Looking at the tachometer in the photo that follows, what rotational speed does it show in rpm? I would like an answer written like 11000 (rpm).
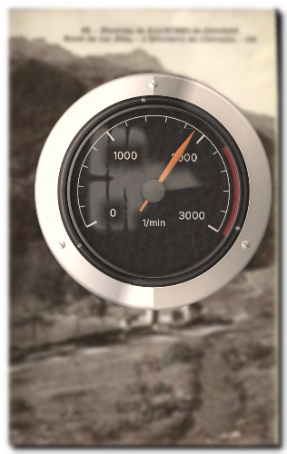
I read 1900 (rpm)
